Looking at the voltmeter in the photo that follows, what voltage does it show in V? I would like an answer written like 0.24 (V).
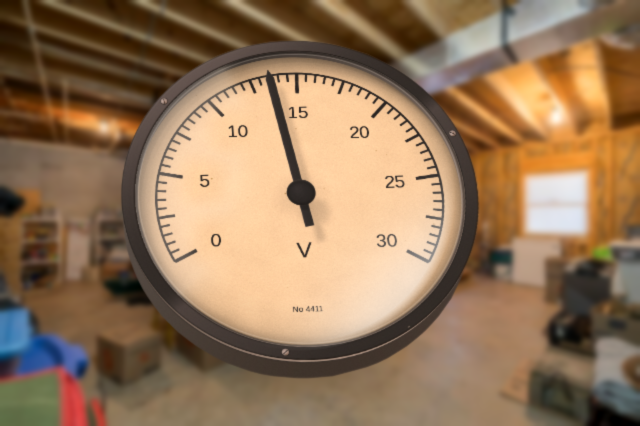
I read 13.5 (V)
